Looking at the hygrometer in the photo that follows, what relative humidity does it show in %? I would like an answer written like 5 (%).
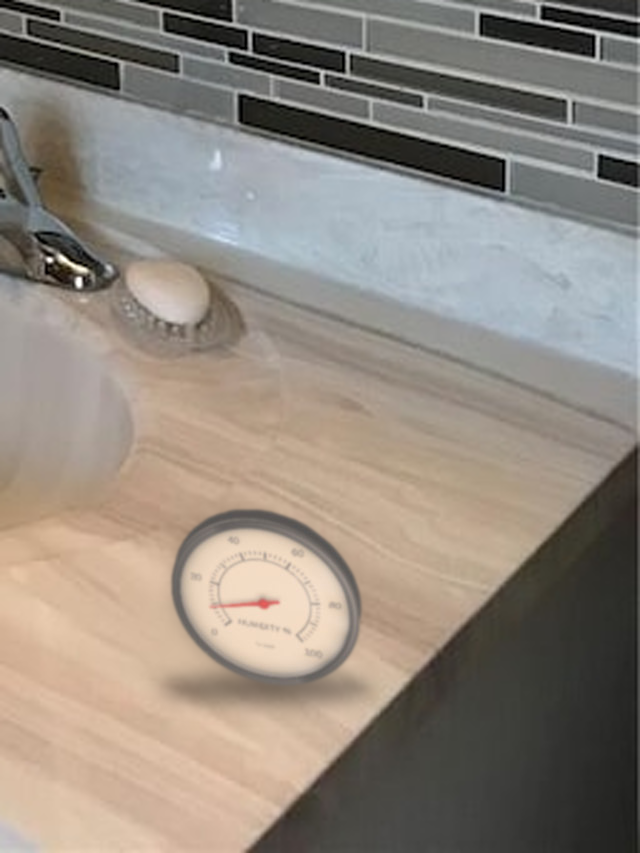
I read 10 (%)
